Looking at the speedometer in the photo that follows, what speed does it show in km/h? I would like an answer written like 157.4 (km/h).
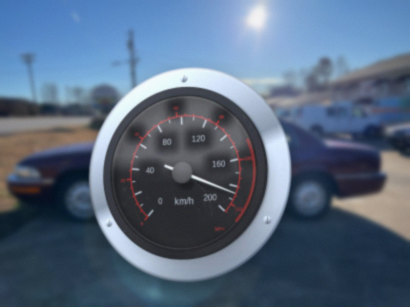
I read 185 (km/h)
